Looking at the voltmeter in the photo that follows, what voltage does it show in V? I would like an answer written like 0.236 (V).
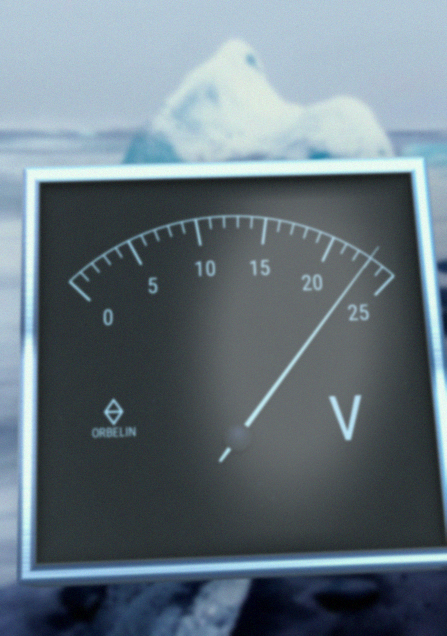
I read 23 (V)
